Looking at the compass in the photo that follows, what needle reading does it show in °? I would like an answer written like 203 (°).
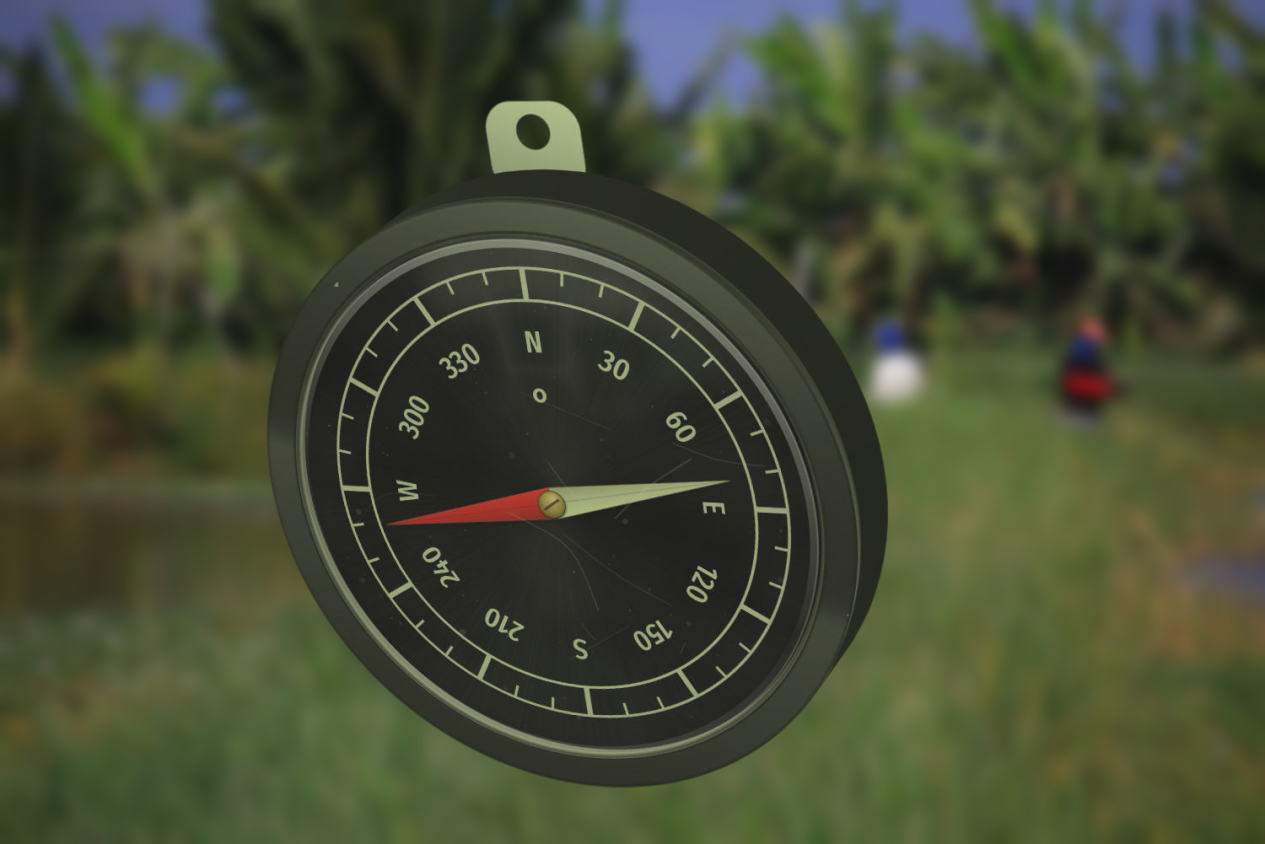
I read 260 (°)
